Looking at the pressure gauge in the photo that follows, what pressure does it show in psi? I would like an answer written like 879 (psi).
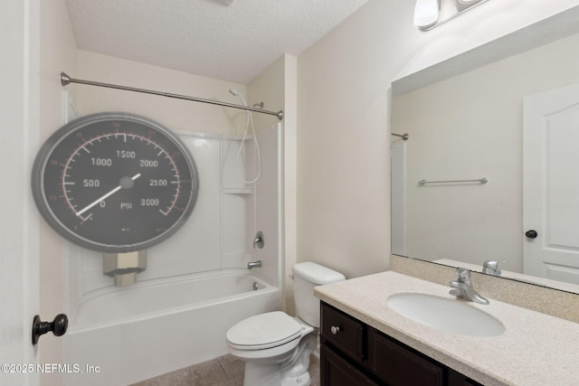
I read 100 (psi)
